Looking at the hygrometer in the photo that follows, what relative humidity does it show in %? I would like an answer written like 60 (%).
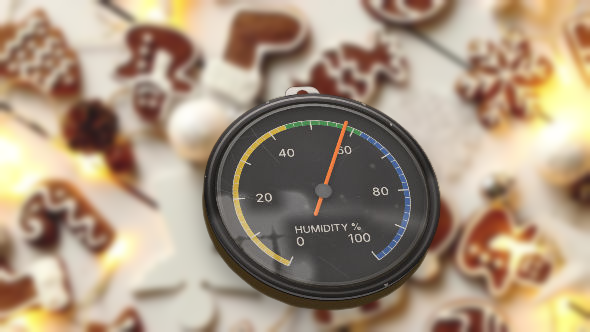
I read 58 (%)
